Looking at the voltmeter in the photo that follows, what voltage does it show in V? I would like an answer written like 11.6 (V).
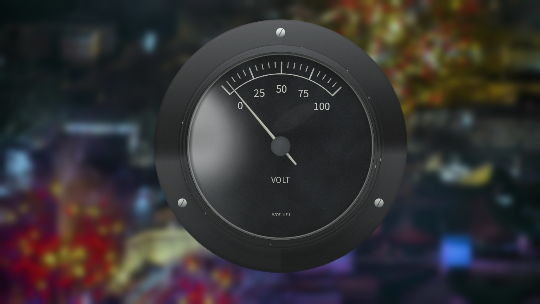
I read 5 (V)
